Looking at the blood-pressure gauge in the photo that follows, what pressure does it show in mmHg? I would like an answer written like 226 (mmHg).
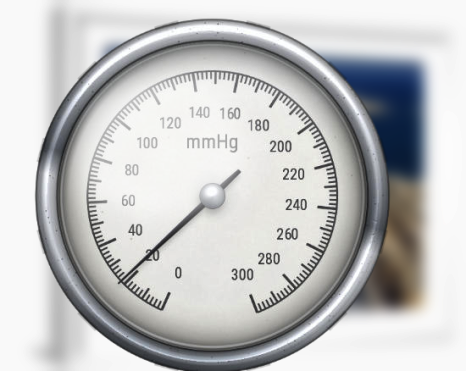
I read 22 (mmHg)
